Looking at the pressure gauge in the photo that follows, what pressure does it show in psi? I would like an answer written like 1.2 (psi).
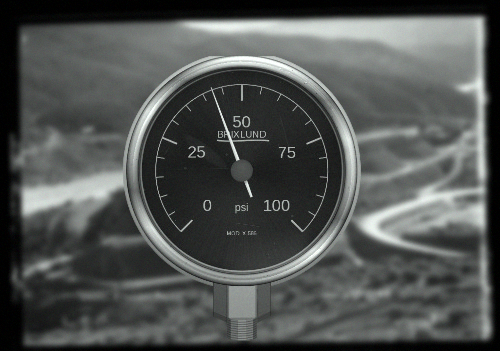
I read 42.5 (psi)
